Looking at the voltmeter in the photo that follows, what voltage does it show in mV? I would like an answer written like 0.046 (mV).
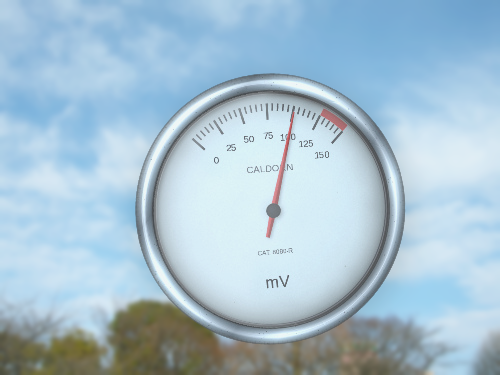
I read 100 (mV)
